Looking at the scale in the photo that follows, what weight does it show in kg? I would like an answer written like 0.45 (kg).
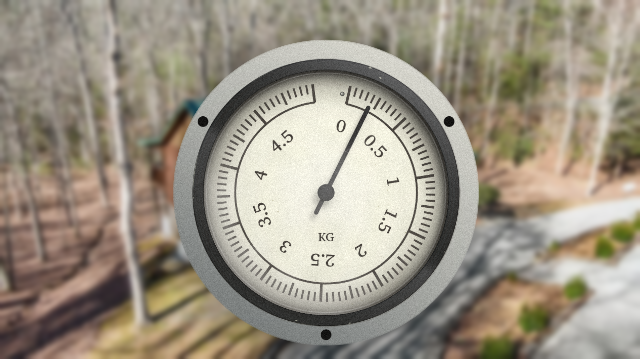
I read 0.2 (kg)
